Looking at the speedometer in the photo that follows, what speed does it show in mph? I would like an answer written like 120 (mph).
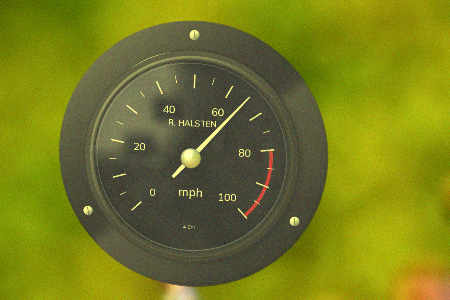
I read 65 (mph)
